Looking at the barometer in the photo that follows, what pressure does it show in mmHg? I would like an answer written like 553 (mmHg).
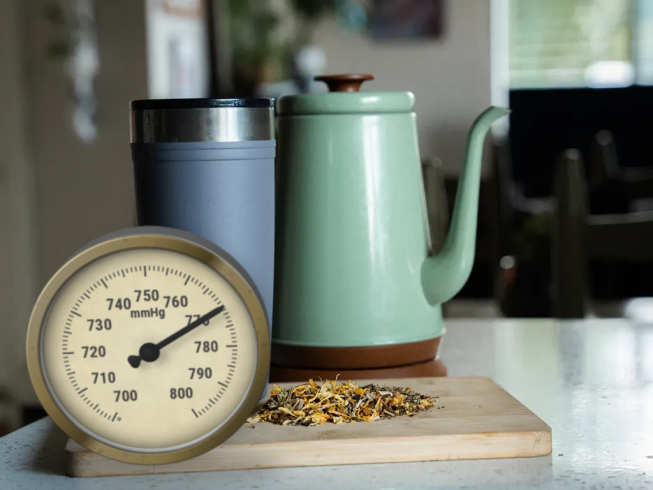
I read 770 (mmHg)
